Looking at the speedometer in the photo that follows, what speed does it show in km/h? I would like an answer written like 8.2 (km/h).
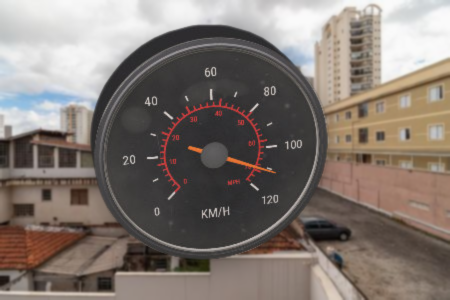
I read 110 (km/h)
